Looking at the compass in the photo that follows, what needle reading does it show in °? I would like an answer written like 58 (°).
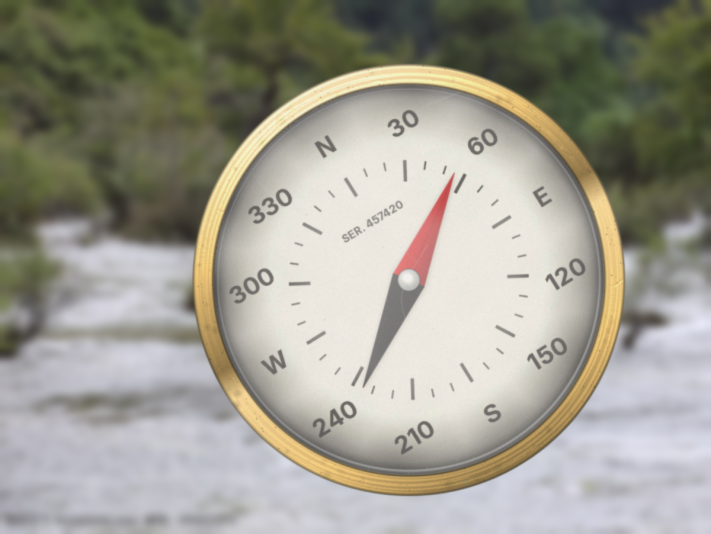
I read 55 (°)
